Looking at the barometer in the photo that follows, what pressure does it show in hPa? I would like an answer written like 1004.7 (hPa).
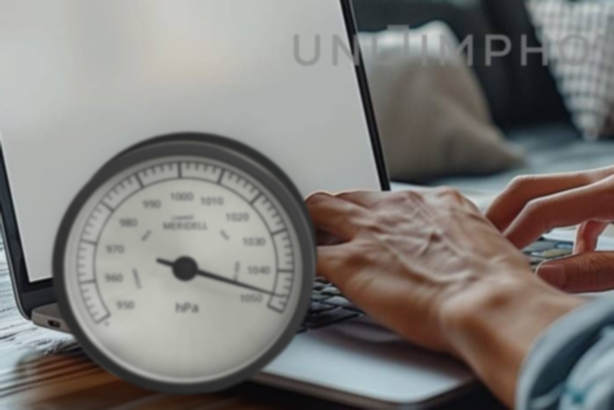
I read 1046 (hPa)
